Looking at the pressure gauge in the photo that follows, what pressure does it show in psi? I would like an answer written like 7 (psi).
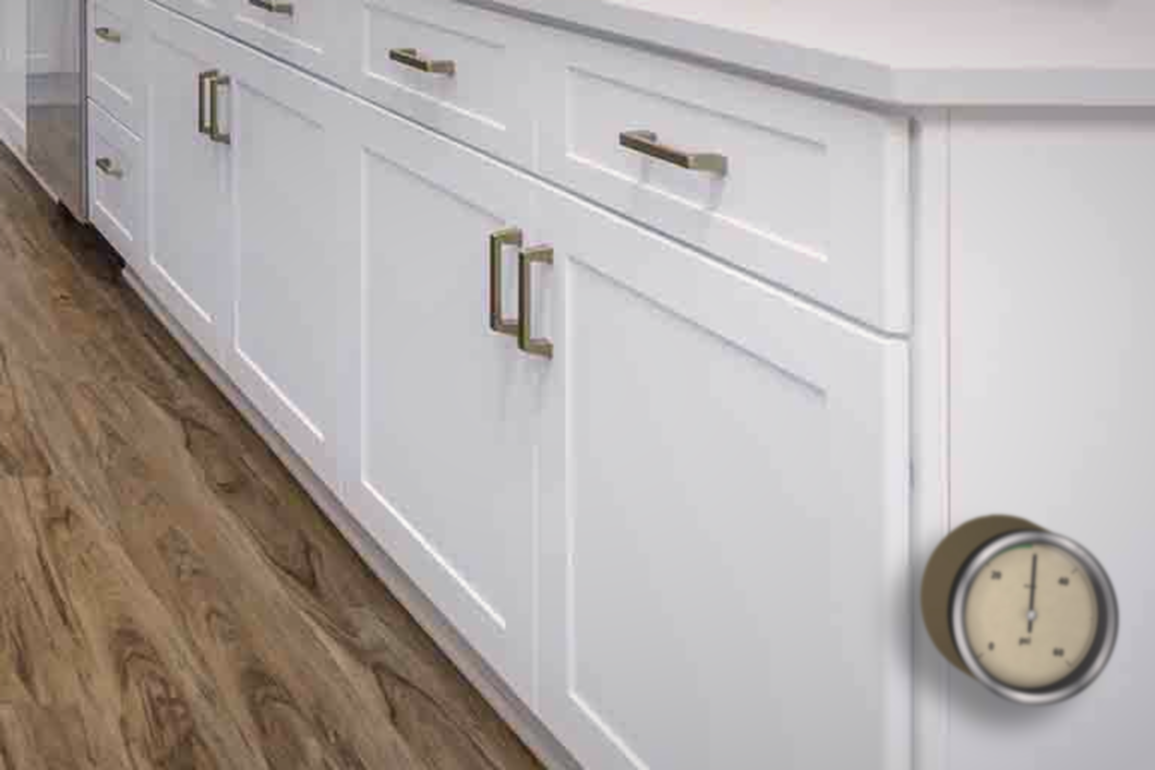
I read 30 (psi)
